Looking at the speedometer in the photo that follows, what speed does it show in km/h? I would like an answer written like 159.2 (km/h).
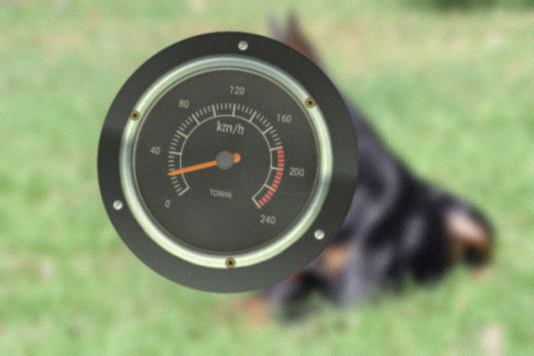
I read 20 (km/h)
